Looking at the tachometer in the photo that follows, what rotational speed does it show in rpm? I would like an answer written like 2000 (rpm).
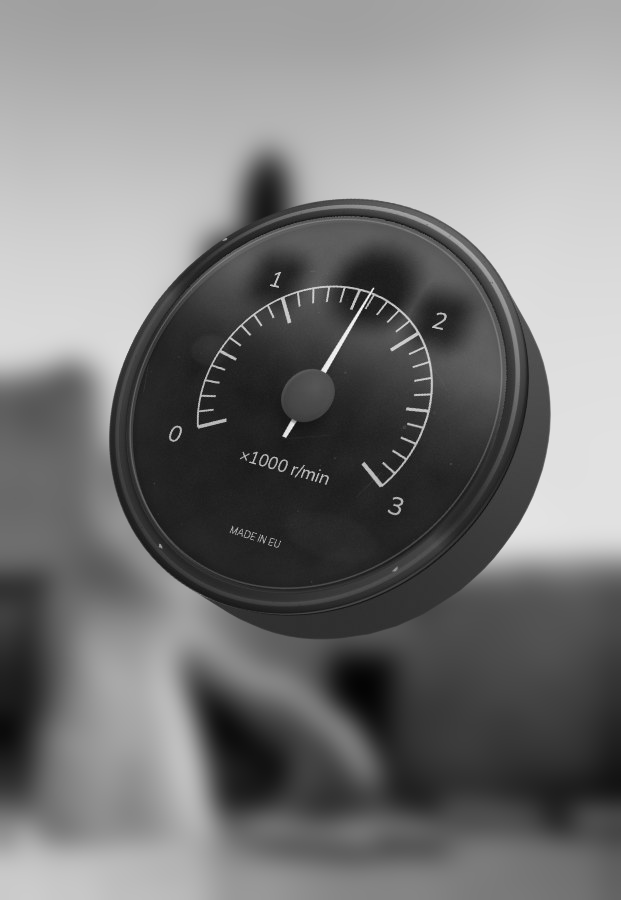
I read 1600 (rpm)
